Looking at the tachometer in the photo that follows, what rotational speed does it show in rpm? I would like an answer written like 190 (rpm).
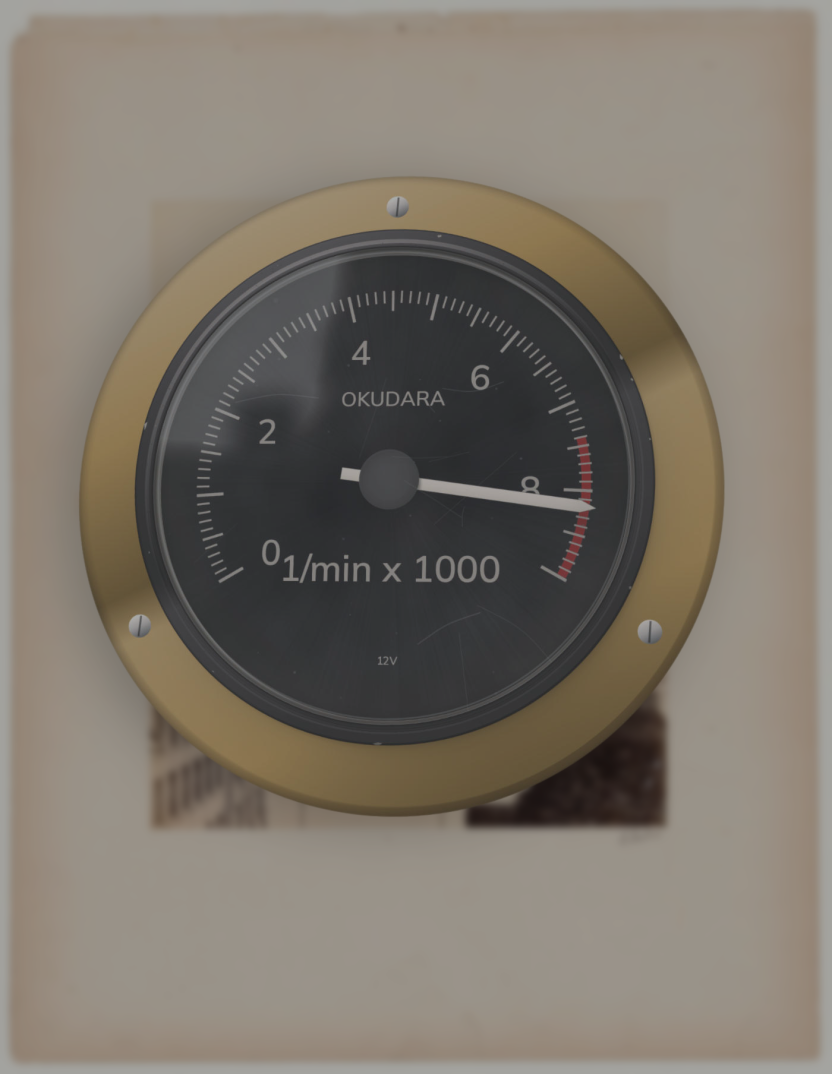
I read 8200 (rpm)
